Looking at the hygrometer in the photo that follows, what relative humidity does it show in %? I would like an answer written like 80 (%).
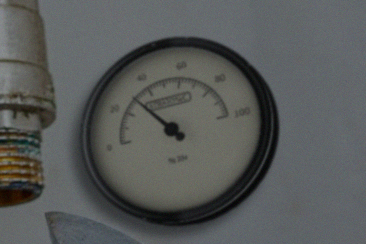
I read 30 (%)
